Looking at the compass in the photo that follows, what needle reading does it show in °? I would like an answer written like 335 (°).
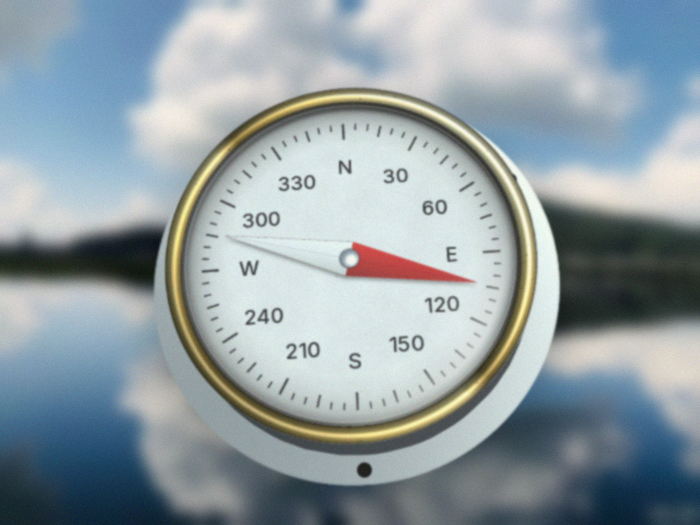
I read 105 (°)
